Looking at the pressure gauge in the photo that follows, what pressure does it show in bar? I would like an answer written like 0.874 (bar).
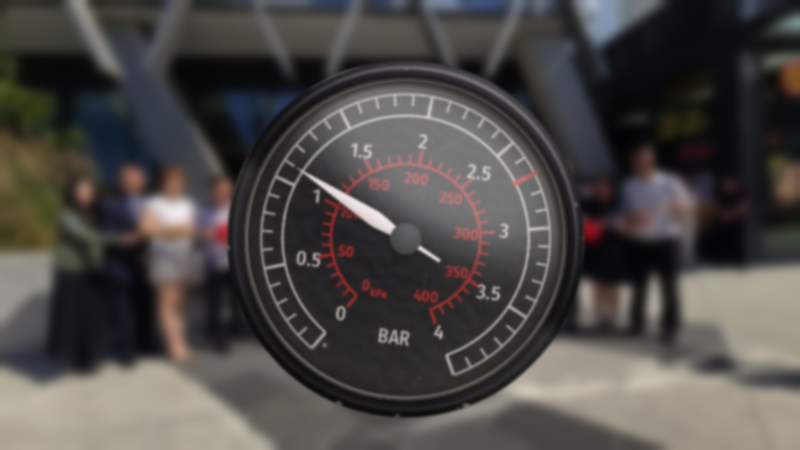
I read 1.1 (bar)
